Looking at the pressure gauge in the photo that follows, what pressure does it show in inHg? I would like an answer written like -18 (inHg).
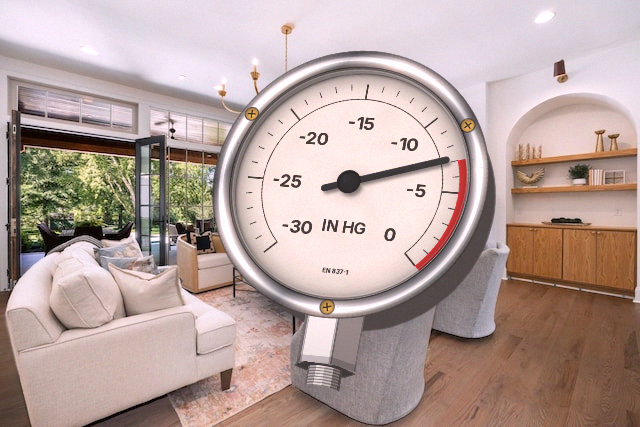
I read -7 (inHg)
